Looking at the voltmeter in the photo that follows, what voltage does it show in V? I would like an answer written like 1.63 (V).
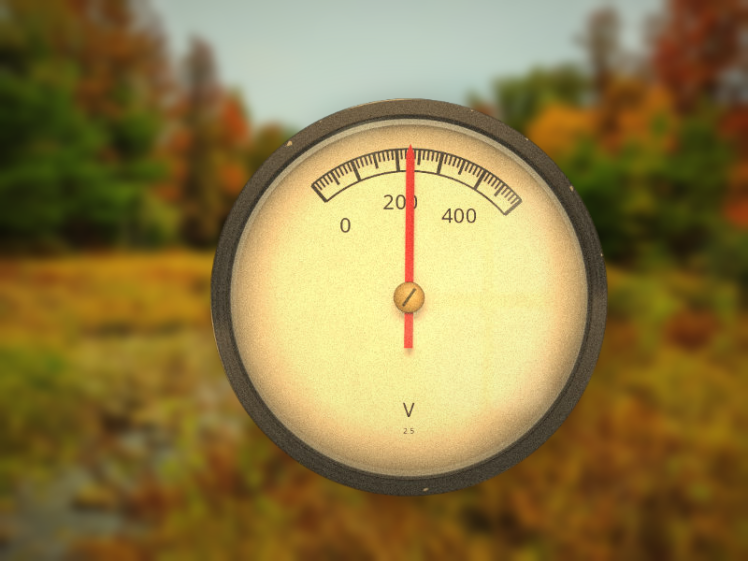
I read 230 (V)
